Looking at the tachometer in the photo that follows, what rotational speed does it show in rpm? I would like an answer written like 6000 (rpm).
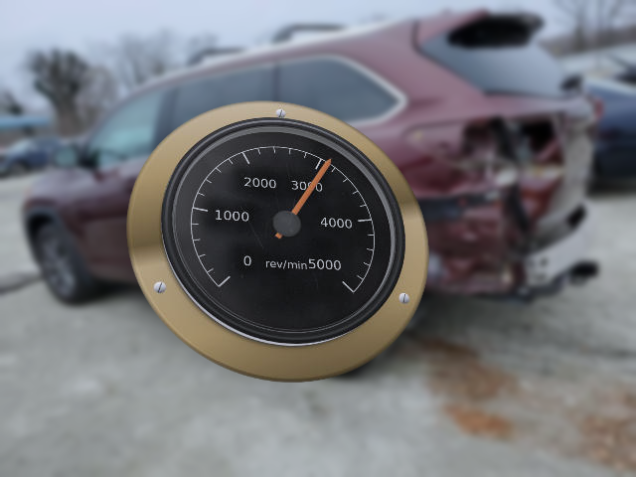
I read 3100 (rpm)
